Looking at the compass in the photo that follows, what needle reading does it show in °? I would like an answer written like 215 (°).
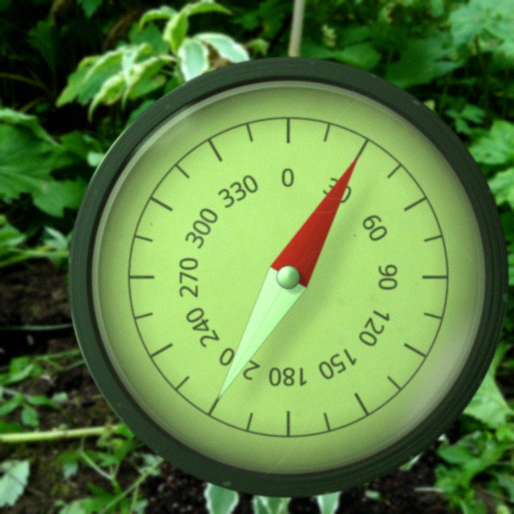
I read 30 (°)
